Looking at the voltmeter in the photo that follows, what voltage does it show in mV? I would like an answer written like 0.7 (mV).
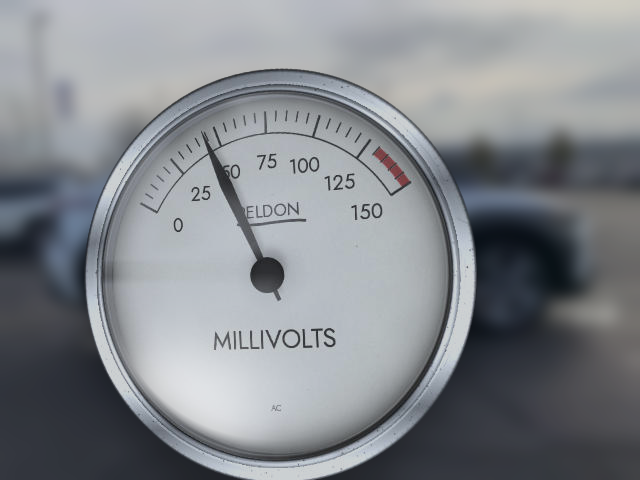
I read 45 (mV)
